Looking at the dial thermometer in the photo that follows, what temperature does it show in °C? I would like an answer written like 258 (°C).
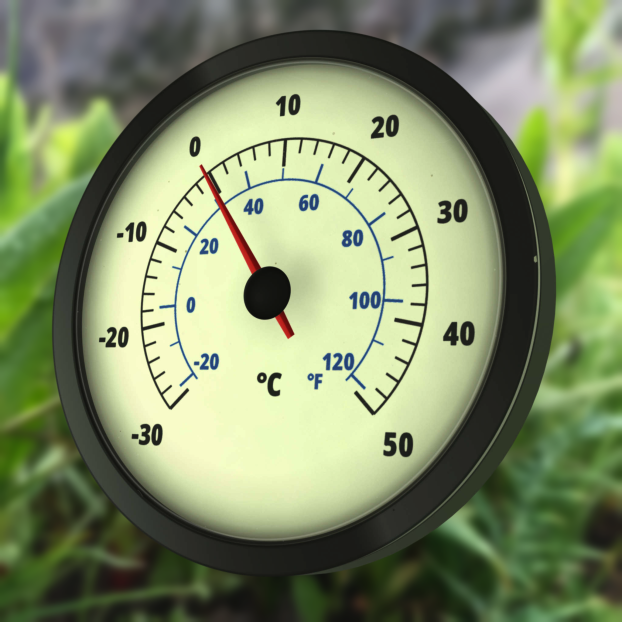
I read 0 (°C)
